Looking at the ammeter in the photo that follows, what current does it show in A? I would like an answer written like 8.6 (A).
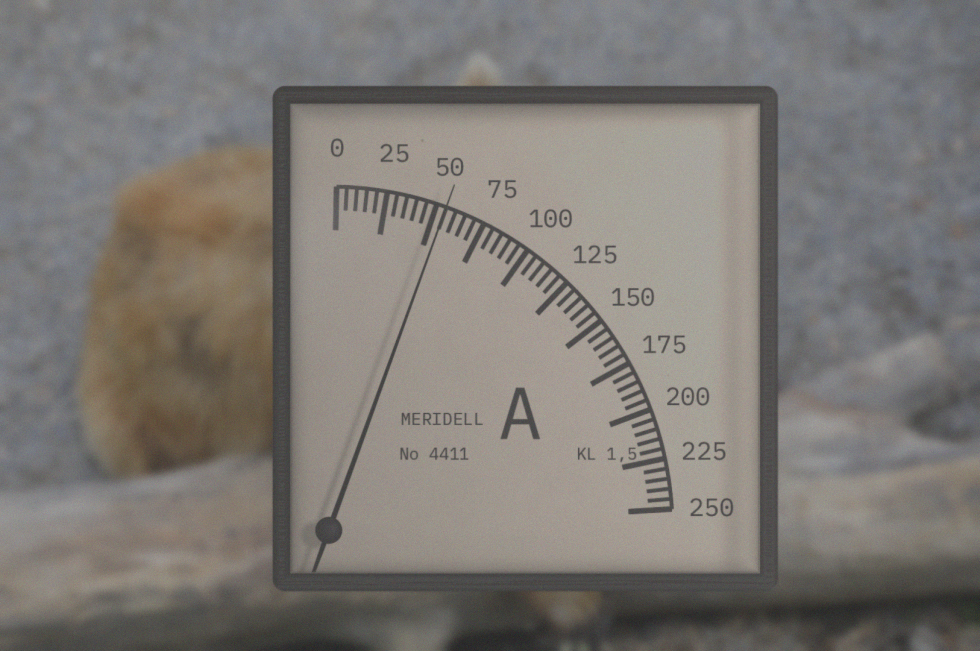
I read 55 (A)
